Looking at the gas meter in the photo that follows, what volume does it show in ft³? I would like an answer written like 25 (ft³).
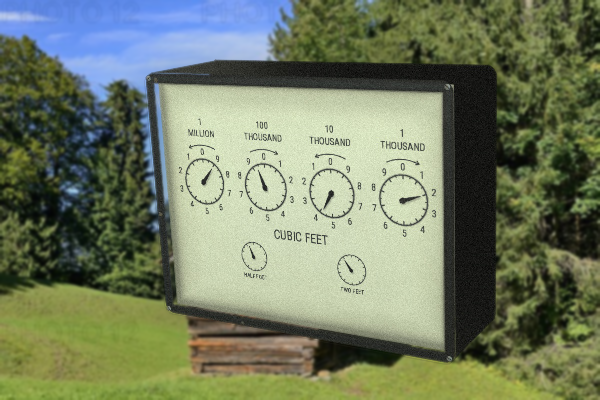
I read 894200 (ft³)
